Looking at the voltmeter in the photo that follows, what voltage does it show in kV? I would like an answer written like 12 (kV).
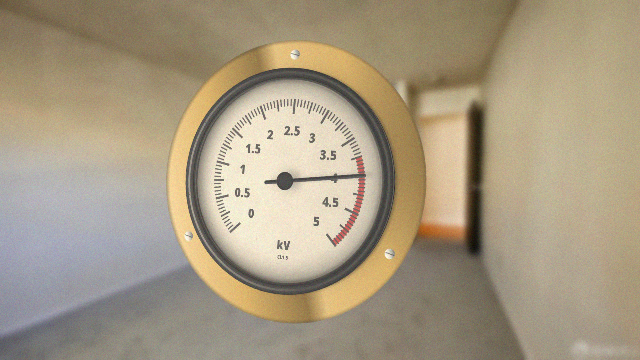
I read 4 (kV)
